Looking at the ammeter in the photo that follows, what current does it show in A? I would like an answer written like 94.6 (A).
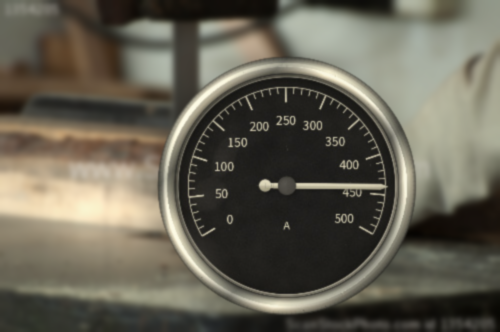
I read 440 (A)
